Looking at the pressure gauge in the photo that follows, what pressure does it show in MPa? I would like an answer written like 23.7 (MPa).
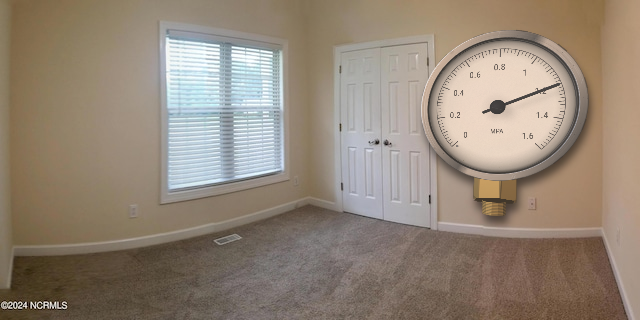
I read 1.2 (MPa)
